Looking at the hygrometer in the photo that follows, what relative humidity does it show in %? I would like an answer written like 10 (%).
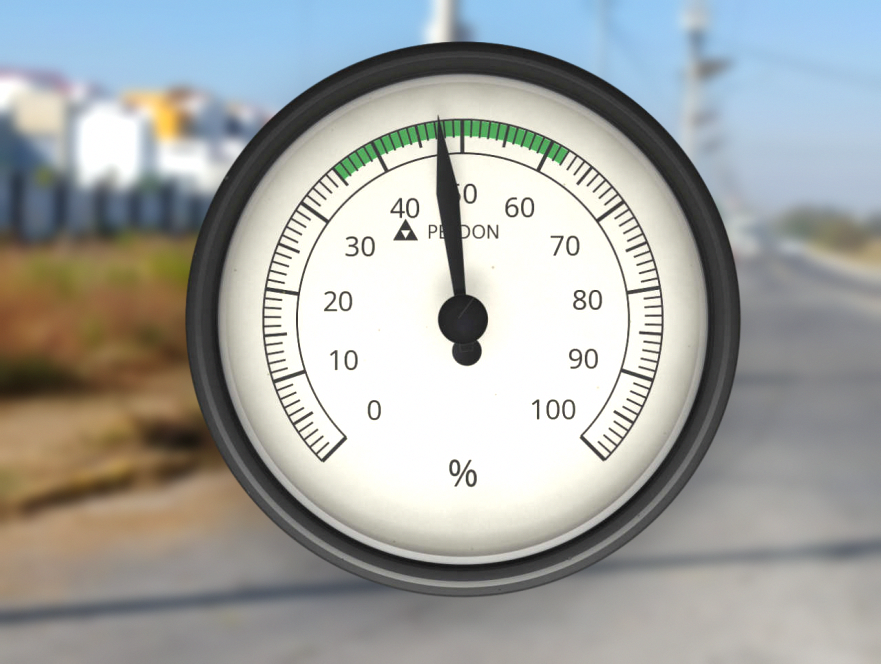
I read 47.5 (%)
